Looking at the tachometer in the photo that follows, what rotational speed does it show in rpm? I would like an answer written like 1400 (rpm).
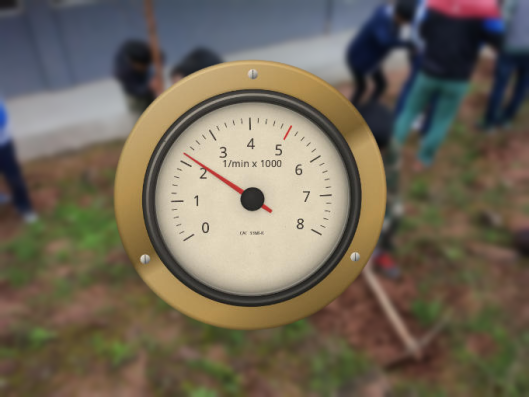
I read 2200 (rpm)
